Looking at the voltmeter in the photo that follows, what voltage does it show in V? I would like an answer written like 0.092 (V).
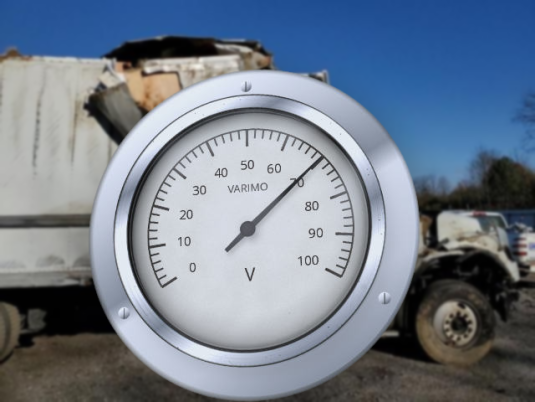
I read 70 (V)
